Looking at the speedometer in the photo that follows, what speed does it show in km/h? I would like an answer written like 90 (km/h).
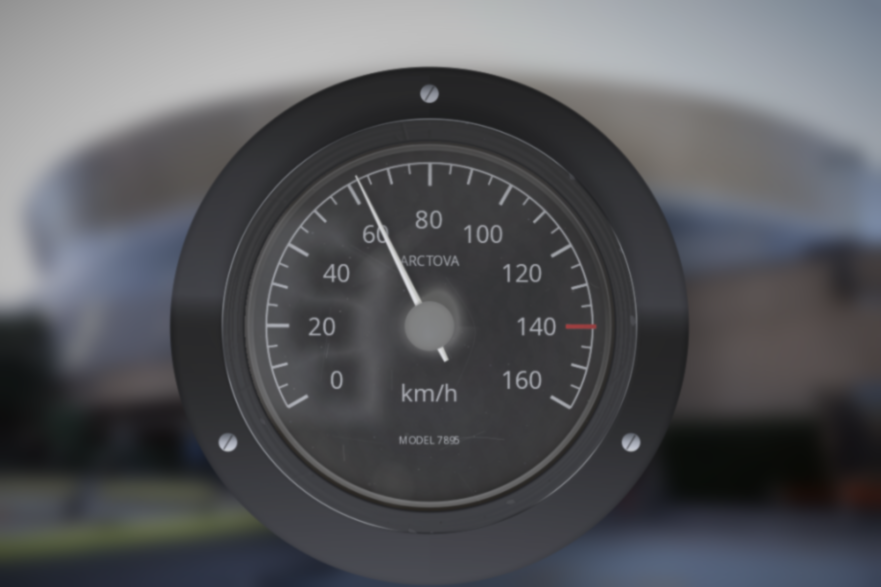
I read 62.5 (km/h)
